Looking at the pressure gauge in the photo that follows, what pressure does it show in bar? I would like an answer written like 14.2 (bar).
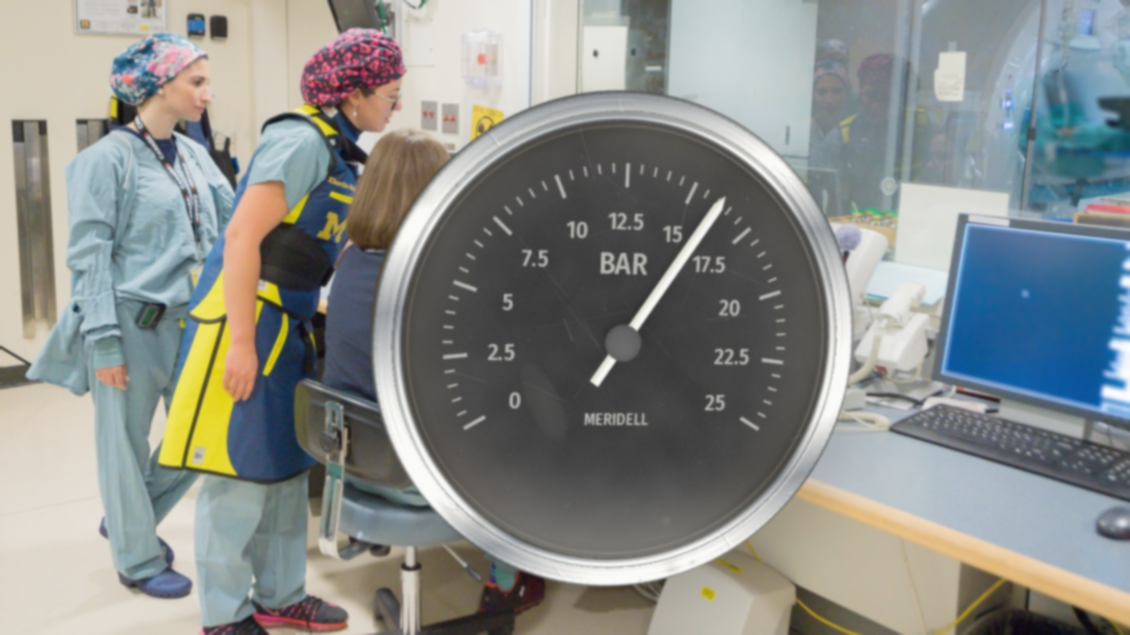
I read 16 (bar)
